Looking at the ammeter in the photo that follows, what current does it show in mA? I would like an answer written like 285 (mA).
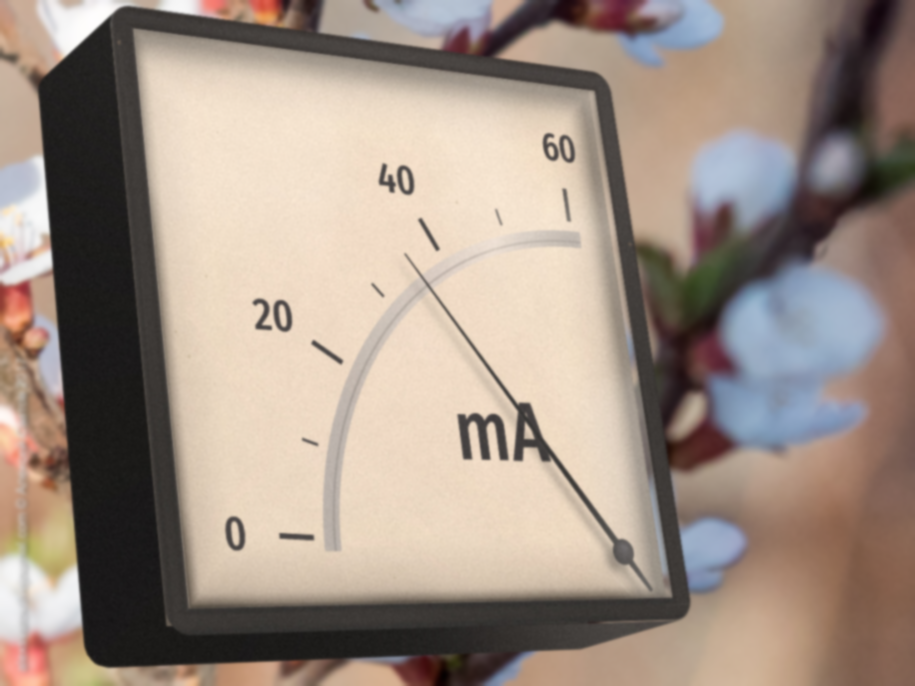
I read 35 (mA)
